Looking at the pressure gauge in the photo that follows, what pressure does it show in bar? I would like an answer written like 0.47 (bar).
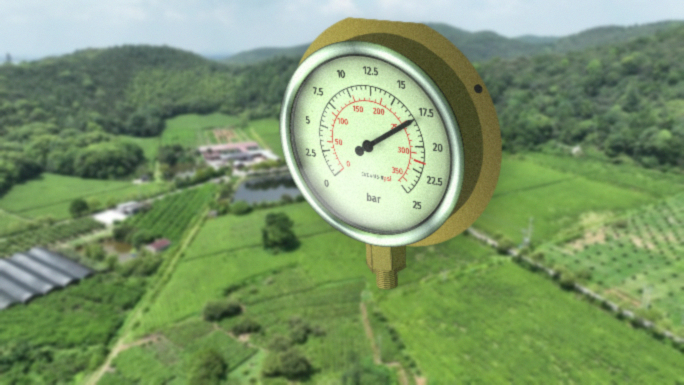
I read 17.5 (bar)
